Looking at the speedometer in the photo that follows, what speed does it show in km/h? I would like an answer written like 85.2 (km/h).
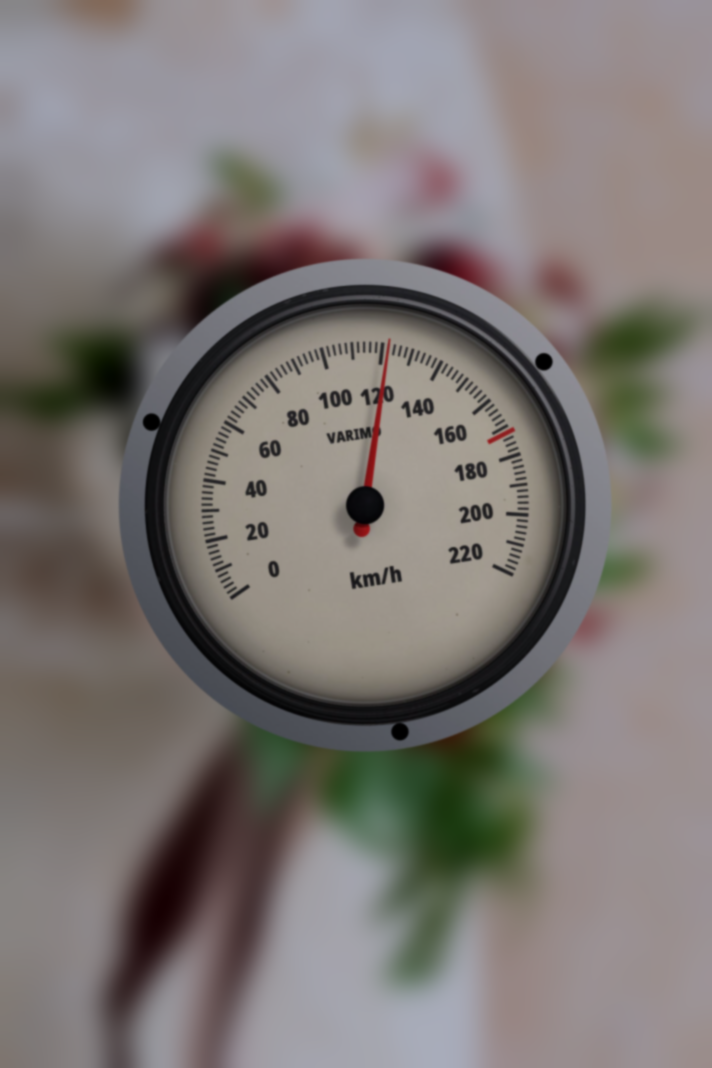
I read 122 (km/h)
